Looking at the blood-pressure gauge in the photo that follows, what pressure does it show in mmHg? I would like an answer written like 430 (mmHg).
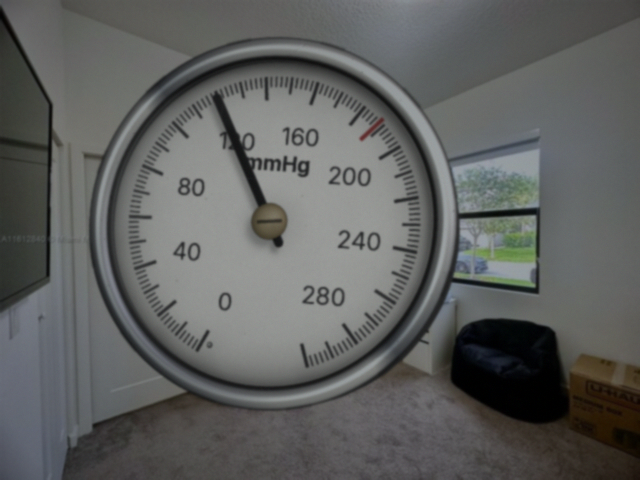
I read 120 (mmHg)
